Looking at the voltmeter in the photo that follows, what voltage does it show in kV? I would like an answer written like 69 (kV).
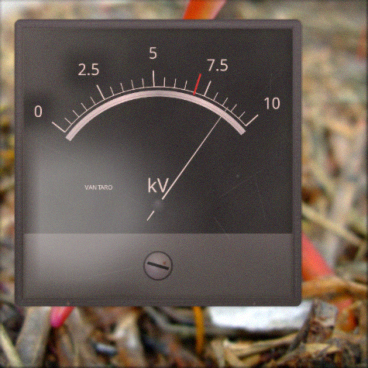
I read 8.75 (kV)
